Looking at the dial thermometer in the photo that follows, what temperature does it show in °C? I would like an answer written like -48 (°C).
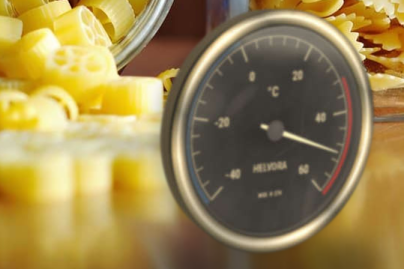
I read 50 (°C)
